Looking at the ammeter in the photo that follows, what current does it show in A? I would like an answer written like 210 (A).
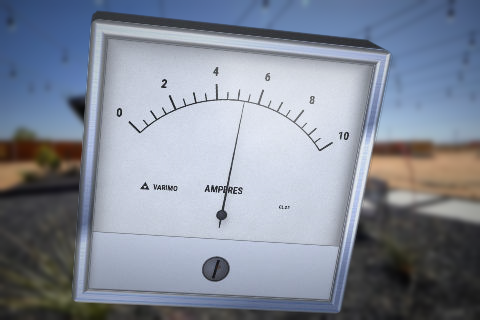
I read 5.25 (A)
